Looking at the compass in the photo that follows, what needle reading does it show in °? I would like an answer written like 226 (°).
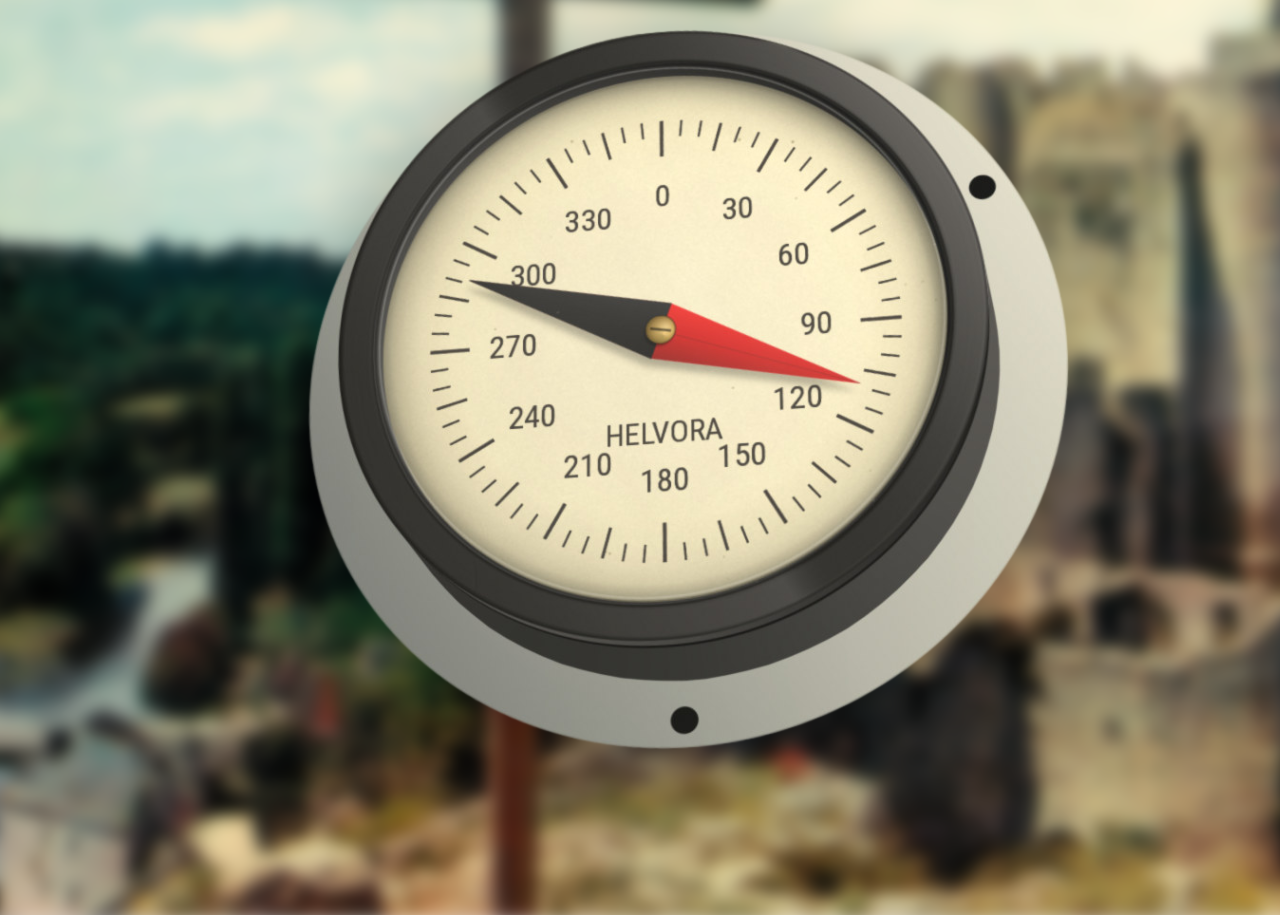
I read 110 (°)
